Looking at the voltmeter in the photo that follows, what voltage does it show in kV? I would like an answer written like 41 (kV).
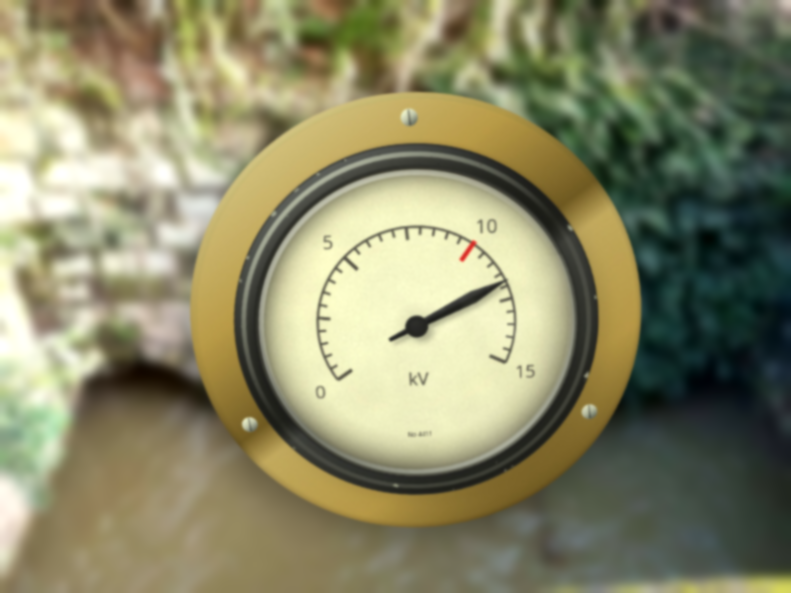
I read 11.75 (kV)
